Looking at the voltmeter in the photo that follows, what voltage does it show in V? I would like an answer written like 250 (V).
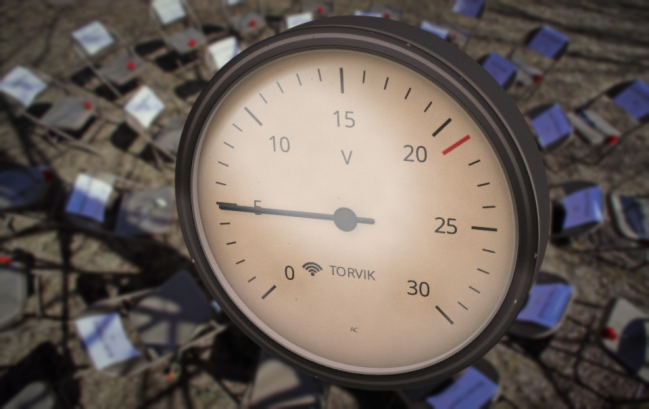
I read 5 (V)
